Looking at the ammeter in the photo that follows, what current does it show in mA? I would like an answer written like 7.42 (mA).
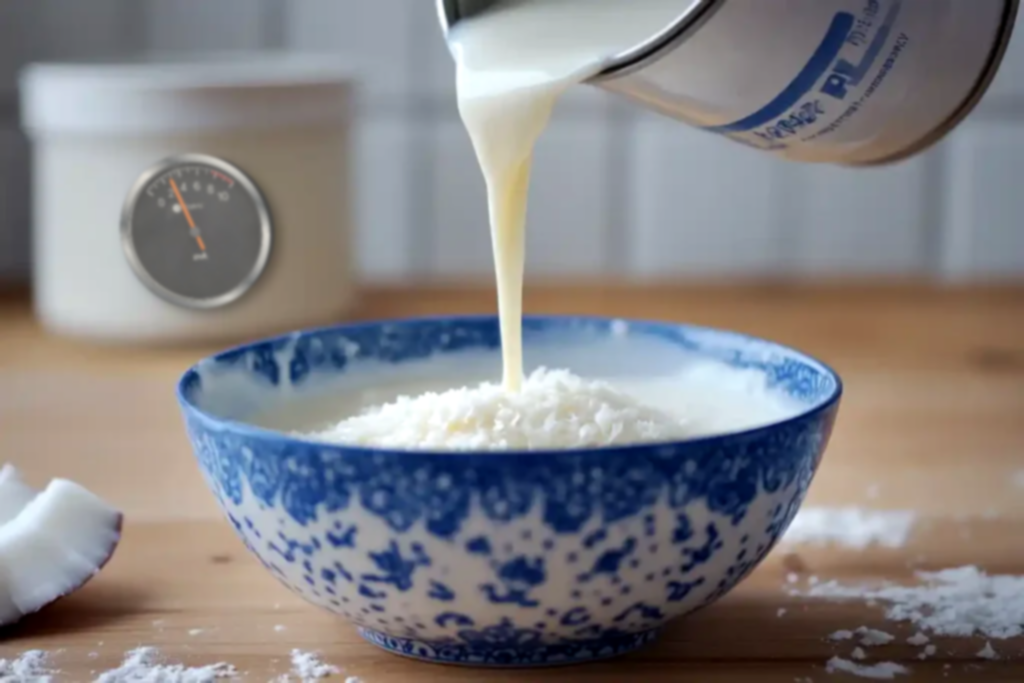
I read 3 (mA)
